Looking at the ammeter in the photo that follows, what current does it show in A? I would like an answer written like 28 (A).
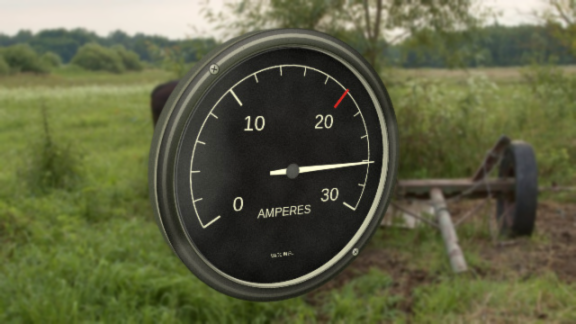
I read 26 (A)
